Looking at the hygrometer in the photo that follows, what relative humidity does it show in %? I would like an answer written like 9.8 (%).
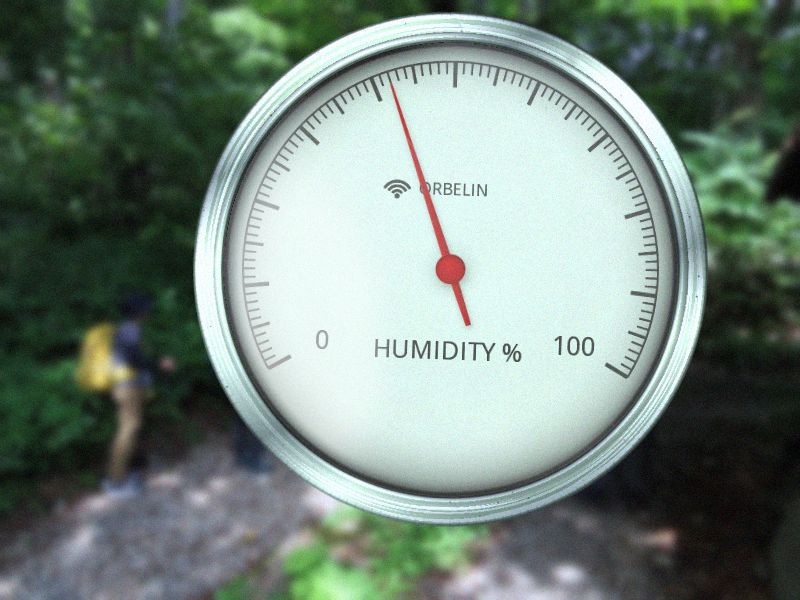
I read 42 (%)
